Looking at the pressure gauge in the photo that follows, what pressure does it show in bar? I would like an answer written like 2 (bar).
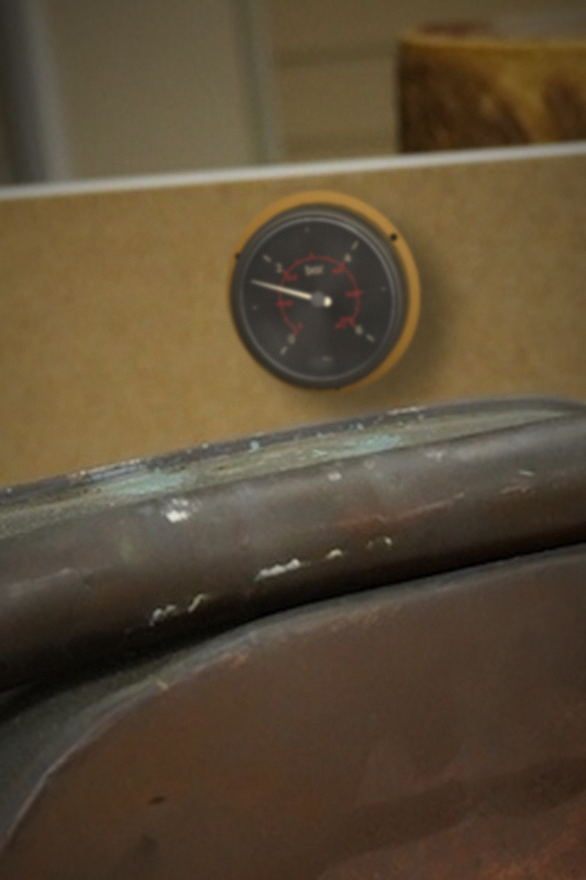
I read 1.5 (bar)
